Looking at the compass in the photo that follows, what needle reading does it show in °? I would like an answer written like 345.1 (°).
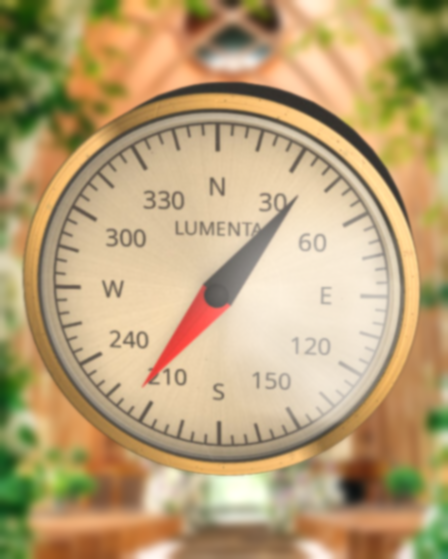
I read 217.5 (°)
